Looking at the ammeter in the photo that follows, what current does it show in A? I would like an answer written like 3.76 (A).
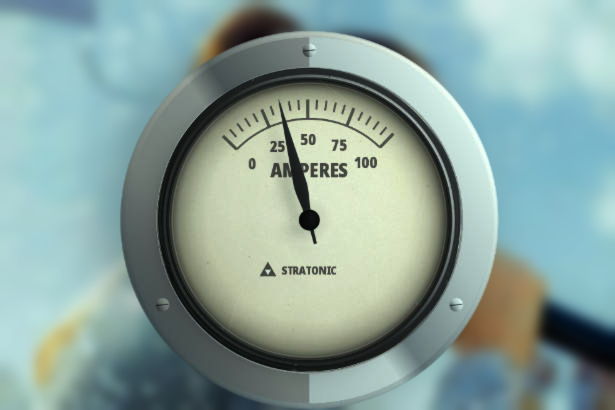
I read 35 (A)
